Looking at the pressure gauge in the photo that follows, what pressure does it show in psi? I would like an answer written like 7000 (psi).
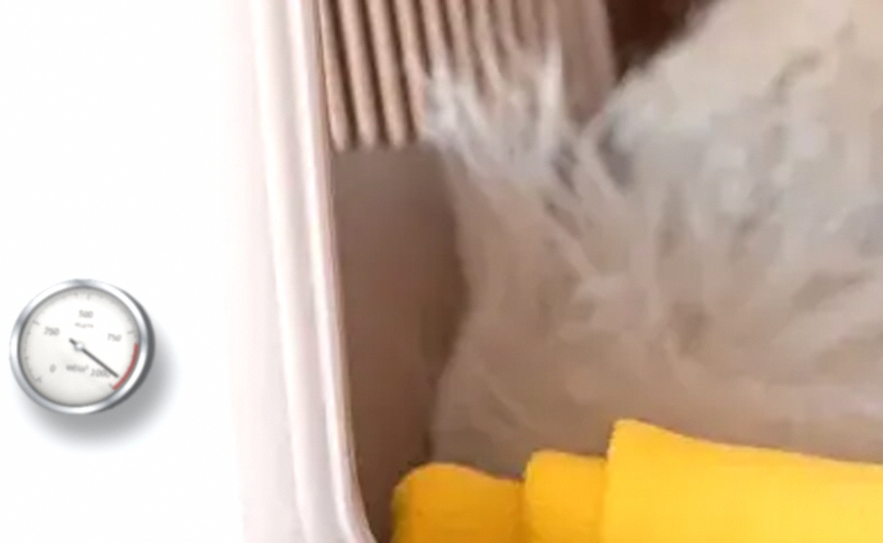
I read 950 (psi)
